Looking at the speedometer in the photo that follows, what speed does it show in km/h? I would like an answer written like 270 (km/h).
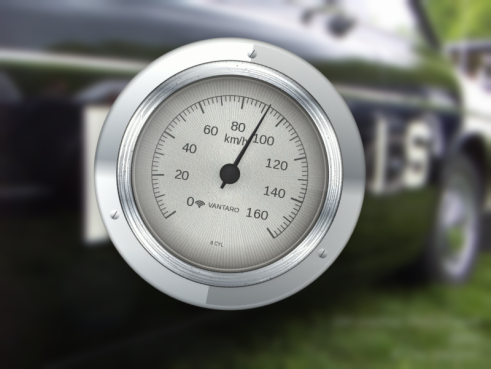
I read 92 (km/h)
